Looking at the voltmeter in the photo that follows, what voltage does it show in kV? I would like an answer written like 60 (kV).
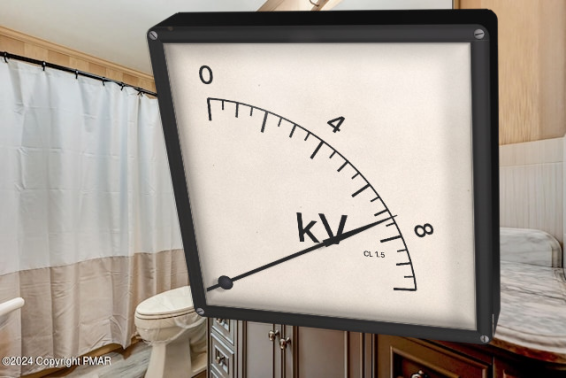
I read 7.25 (kV)
